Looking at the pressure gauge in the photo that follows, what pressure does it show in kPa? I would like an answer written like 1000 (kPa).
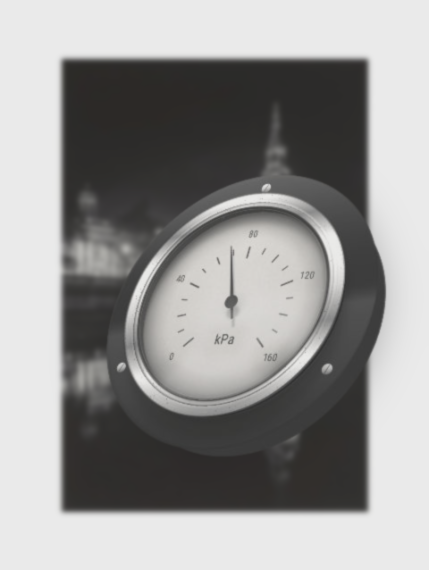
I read 70 (kPa)
